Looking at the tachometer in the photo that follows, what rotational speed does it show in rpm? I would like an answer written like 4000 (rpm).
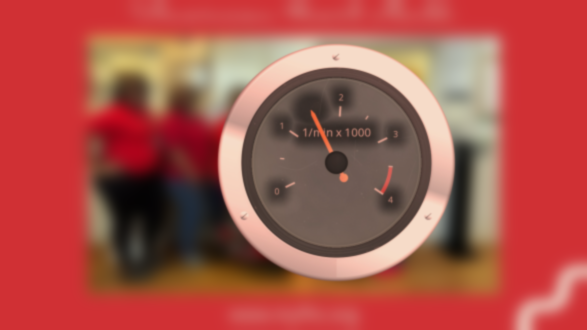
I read 1500 (rpm)
